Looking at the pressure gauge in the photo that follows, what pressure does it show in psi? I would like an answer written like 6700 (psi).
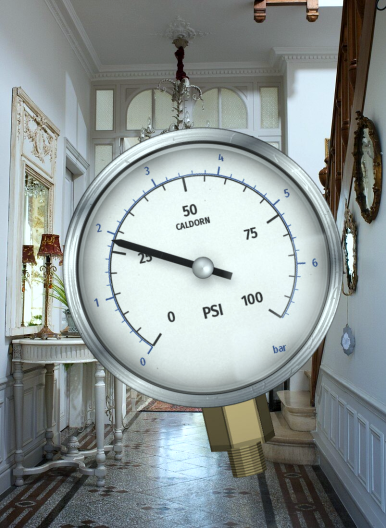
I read 27.5 (psi)
